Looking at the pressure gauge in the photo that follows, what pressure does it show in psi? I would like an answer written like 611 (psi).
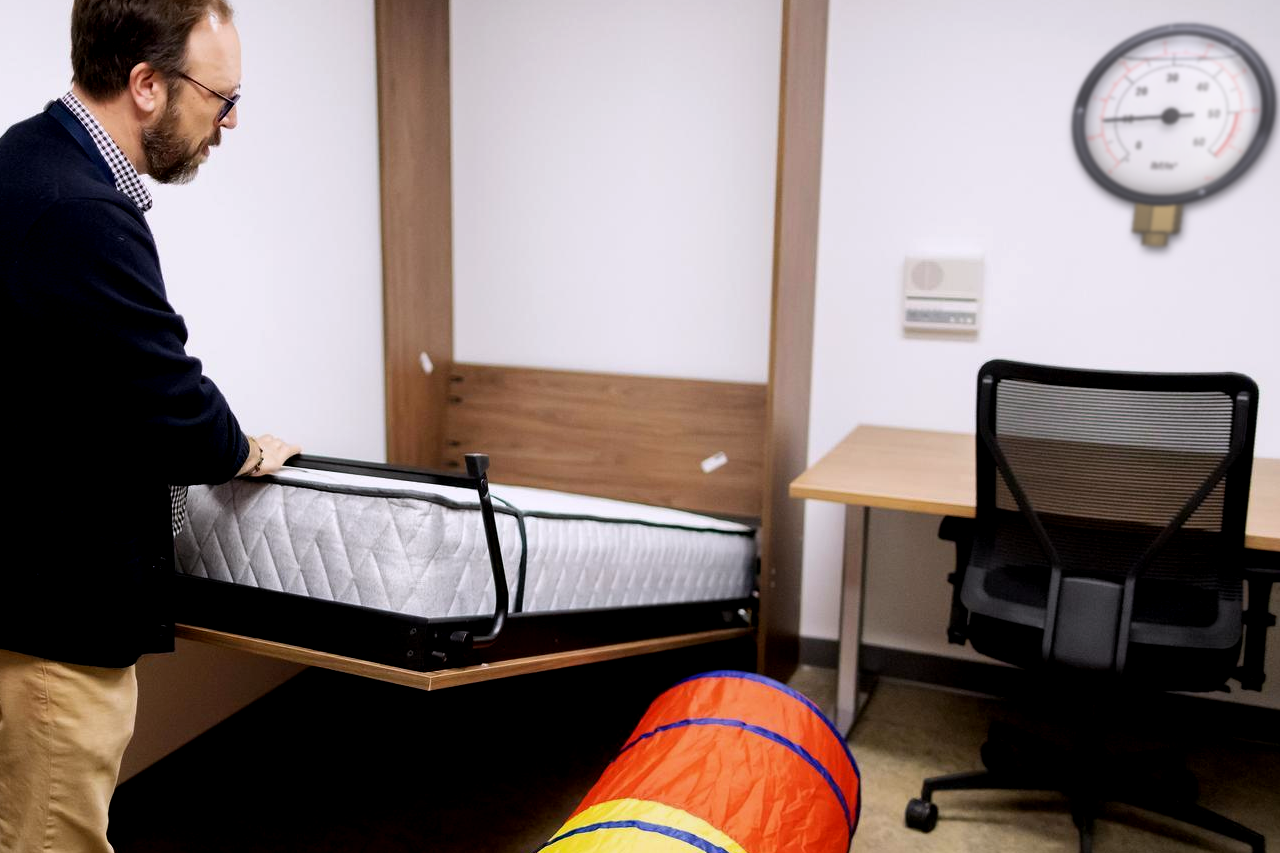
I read 10 (psi)
